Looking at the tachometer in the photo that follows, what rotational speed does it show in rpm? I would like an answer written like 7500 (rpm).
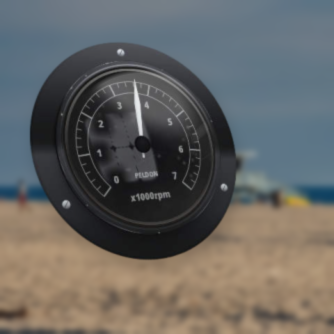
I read 3600 (rpm)
